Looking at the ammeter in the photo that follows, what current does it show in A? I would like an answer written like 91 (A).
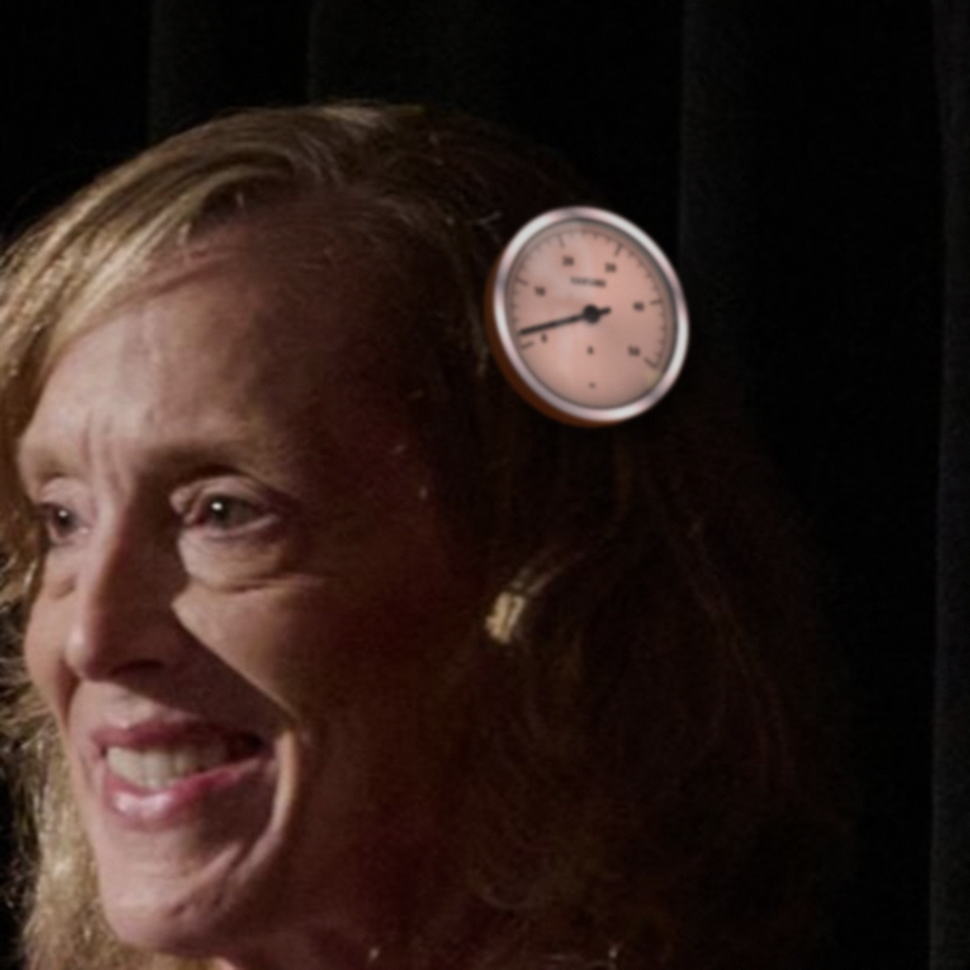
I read 2 (A)
